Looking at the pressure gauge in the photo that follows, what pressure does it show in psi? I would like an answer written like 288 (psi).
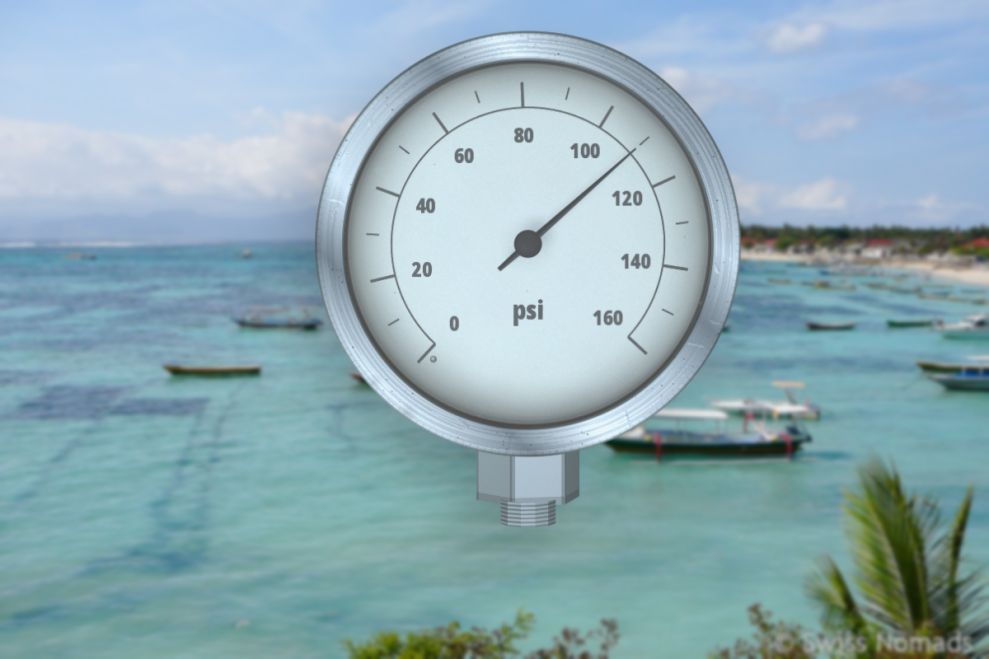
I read 110 (psi)
